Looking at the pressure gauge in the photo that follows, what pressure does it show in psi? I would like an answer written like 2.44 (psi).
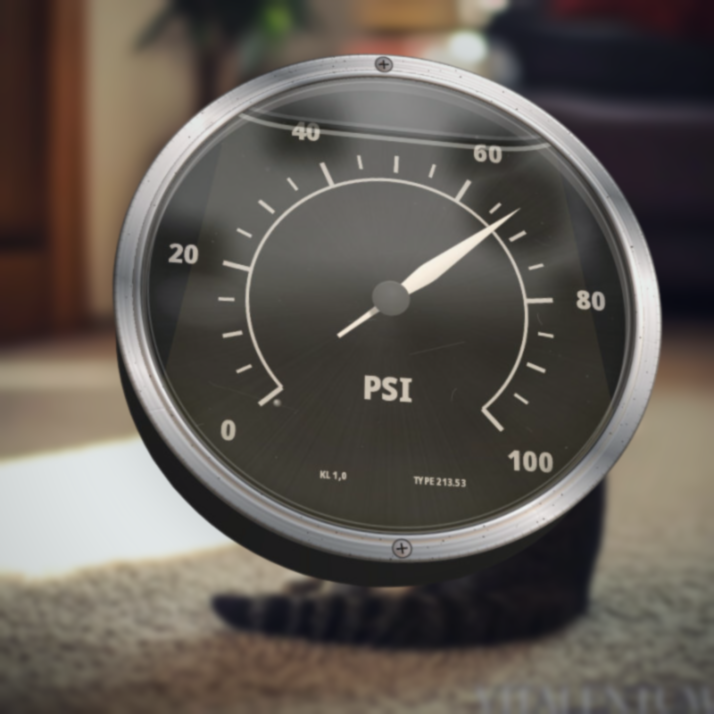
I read 67.5 (psi)
